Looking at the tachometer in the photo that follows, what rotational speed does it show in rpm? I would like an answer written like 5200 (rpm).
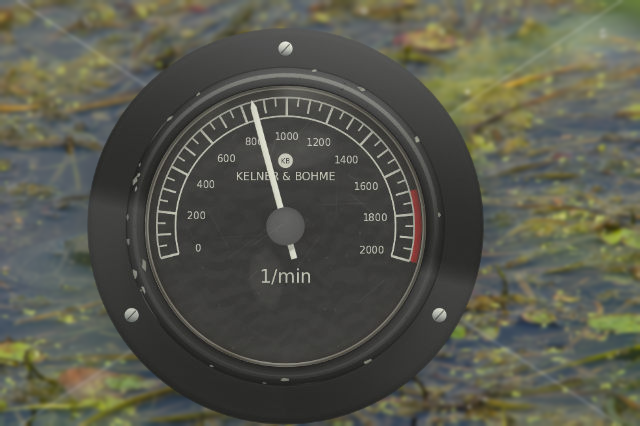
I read 850 (rpm)
